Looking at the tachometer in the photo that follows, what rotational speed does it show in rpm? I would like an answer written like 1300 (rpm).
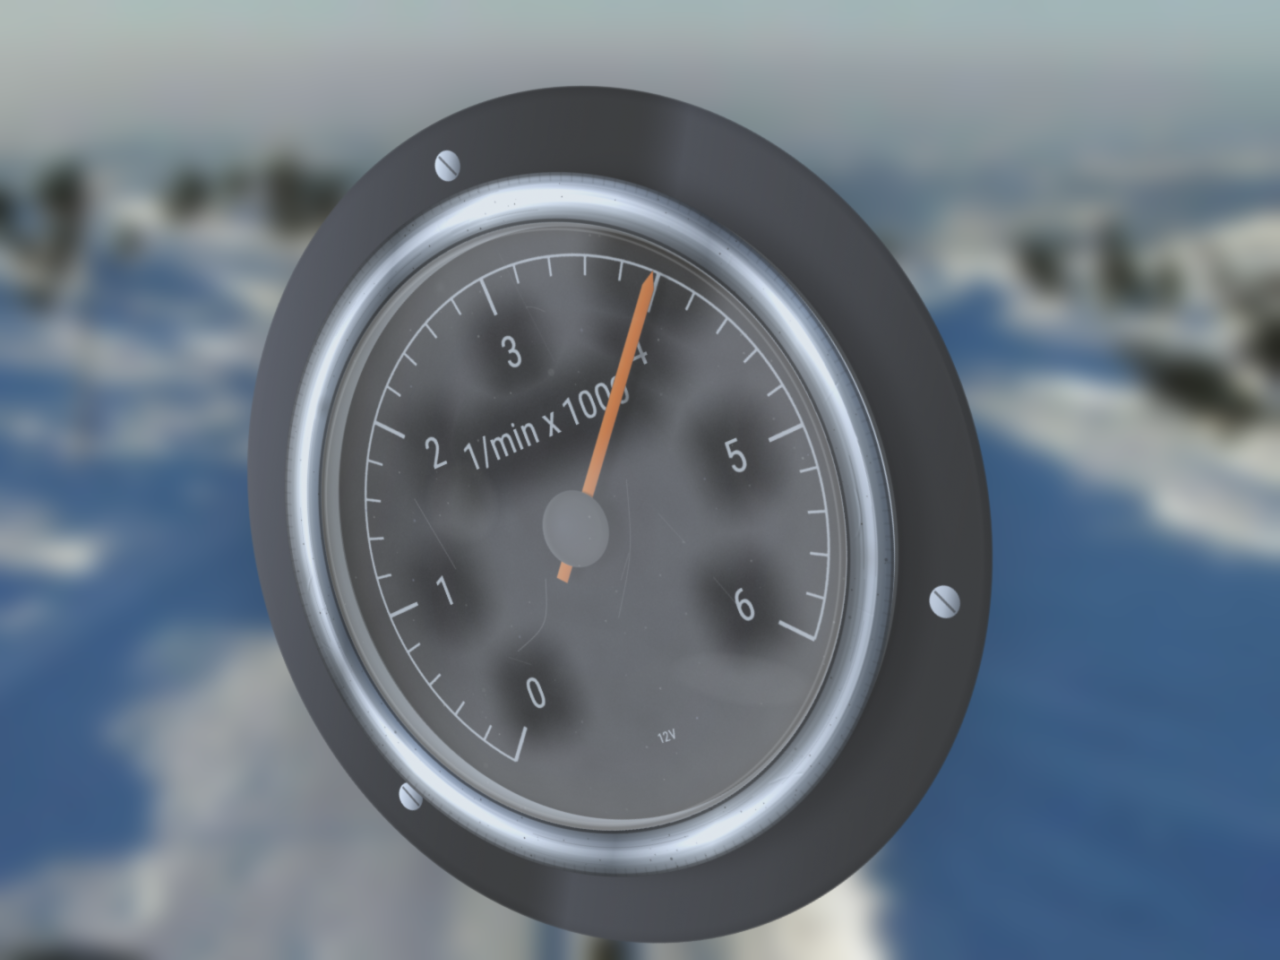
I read 4000 (rpm)
